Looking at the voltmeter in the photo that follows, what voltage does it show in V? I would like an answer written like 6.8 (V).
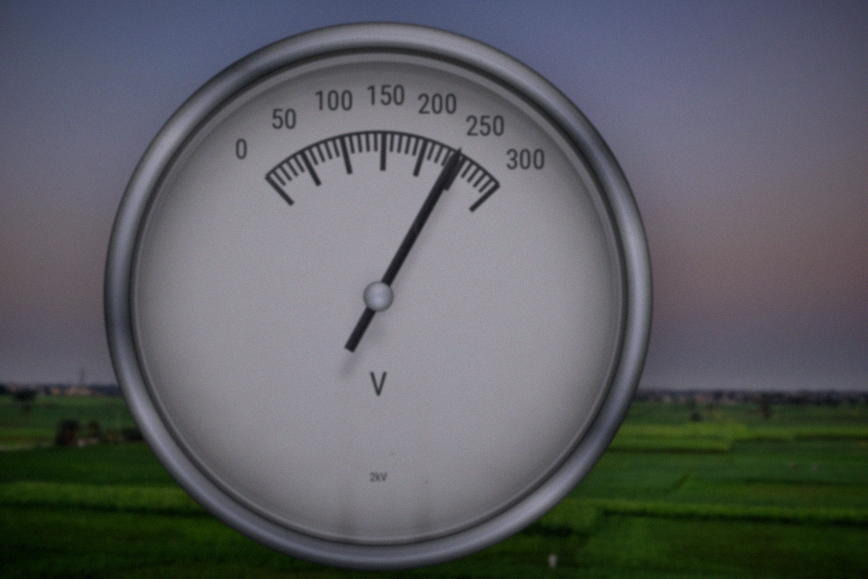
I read 240 (V)
